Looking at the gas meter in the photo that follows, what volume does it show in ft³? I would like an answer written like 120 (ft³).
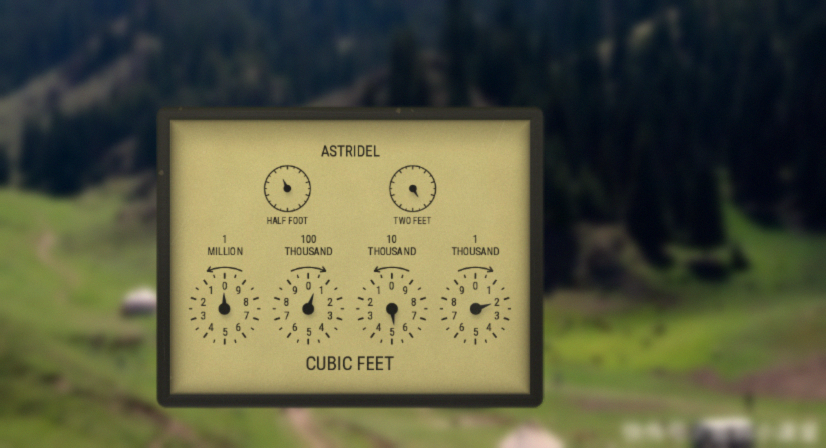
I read 5200 (ft³)
